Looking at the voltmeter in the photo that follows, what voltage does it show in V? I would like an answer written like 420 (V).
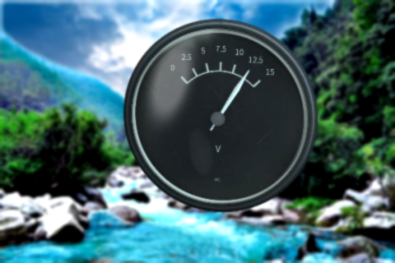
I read 12.5 (V)
